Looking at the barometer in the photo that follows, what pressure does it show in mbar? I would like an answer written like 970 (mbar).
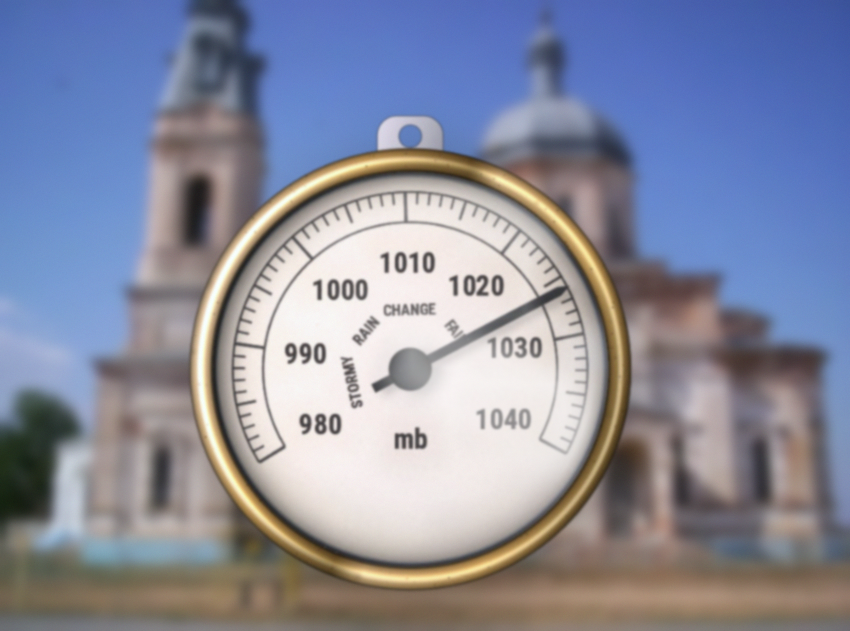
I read 1026 (mbar)
